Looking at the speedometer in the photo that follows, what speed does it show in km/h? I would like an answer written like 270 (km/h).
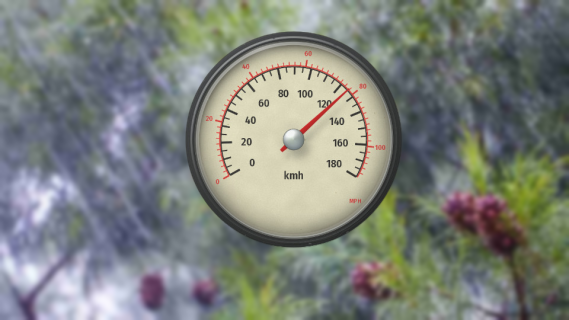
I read 125 (km/h)
